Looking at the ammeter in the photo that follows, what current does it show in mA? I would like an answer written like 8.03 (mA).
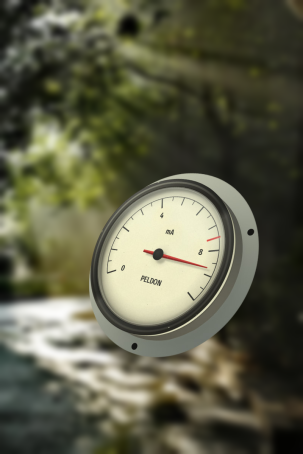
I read 8.75 (mA)
